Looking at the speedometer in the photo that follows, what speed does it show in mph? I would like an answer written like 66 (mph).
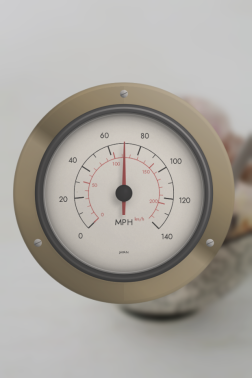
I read 70 (mph)
